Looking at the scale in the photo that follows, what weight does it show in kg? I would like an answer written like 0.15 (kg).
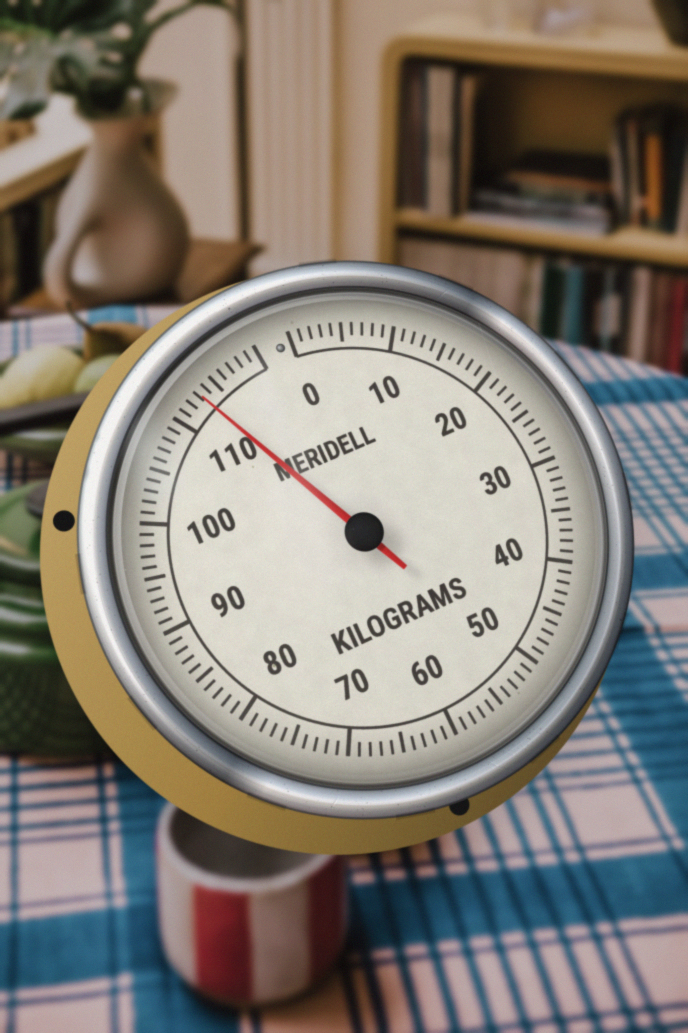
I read 113 (kg)
